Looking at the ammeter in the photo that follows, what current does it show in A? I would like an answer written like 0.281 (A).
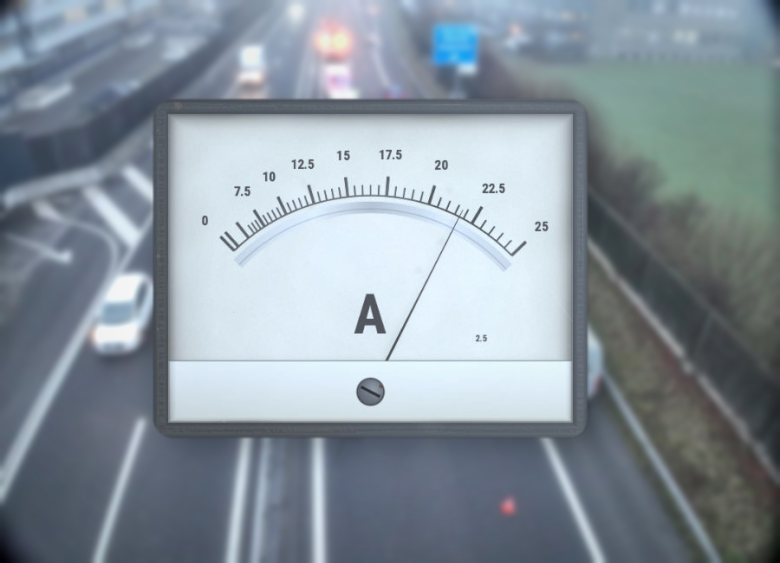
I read 21.75 (A)
